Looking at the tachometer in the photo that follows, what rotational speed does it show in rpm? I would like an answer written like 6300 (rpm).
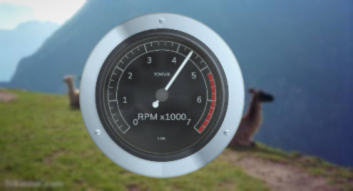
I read 4400 (rpm)
